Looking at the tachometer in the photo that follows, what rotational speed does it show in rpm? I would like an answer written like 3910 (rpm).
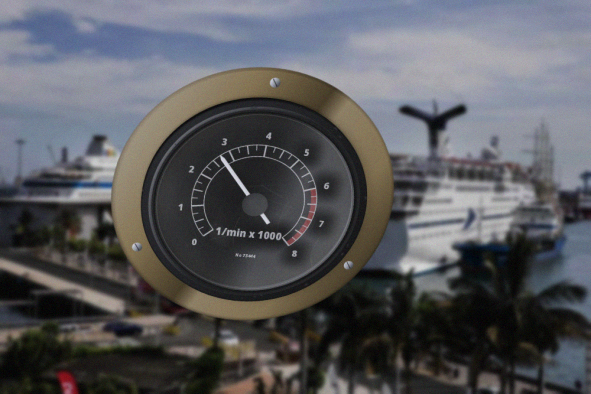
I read 2750 (rpm)
